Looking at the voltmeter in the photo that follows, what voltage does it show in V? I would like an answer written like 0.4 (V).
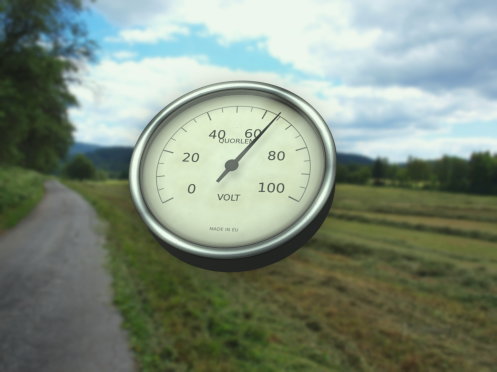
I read 65 (V)
